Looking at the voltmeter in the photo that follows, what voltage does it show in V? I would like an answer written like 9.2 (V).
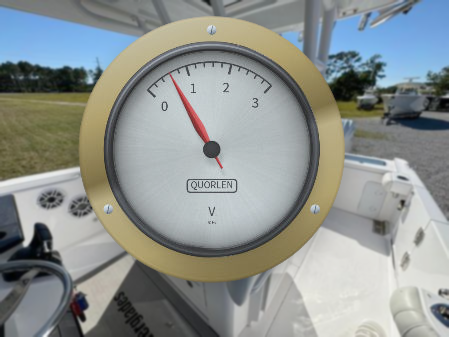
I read 0.6 (V)
